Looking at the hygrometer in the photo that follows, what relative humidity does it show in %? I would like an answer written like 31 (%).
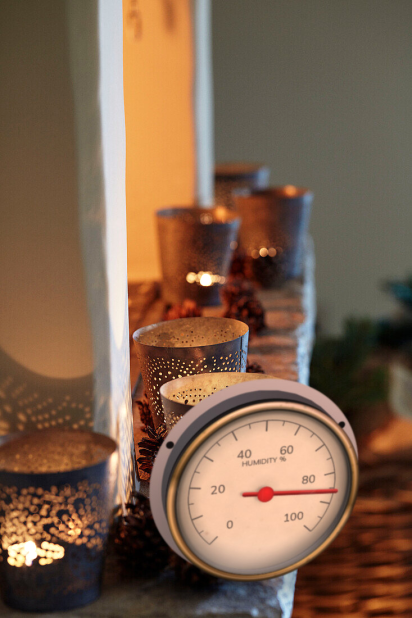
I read 85 (%)
